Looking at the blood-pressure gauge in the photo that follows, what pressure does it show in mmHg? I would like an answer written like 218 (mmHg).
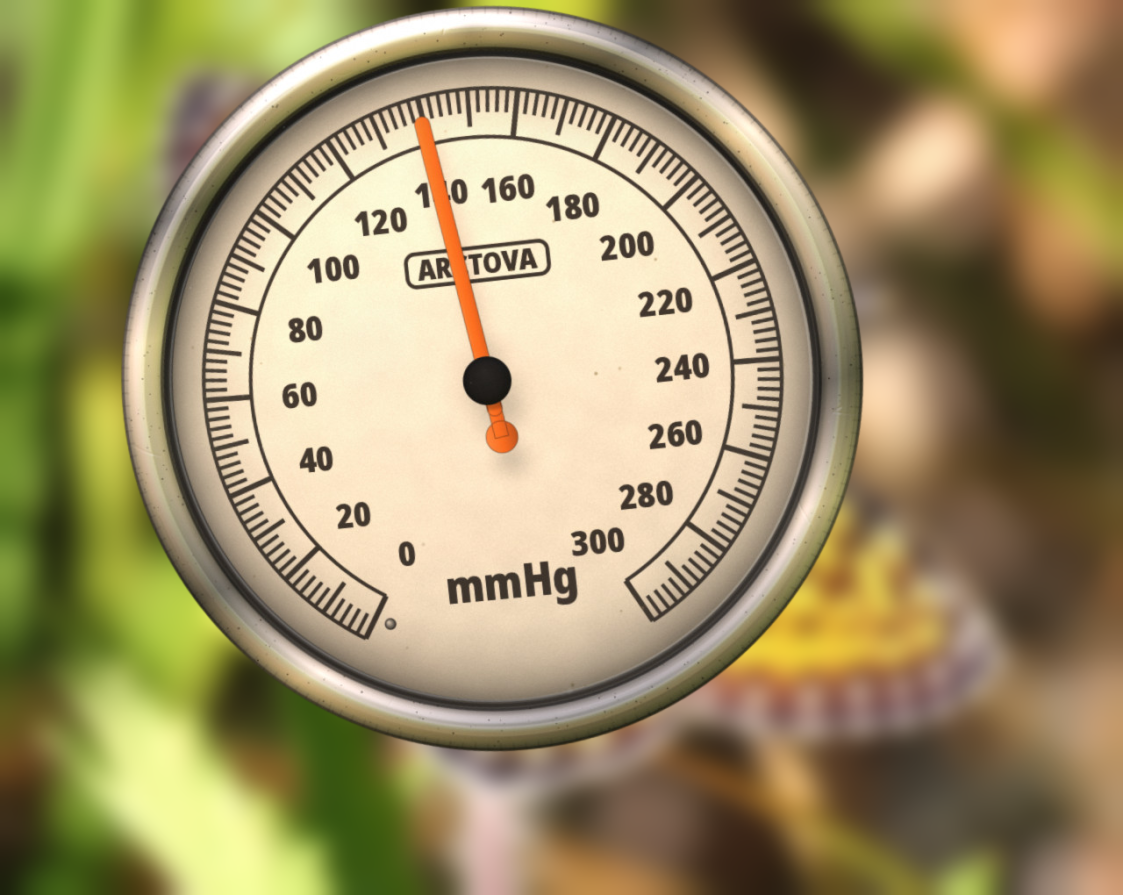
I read 140 (mmHg)
